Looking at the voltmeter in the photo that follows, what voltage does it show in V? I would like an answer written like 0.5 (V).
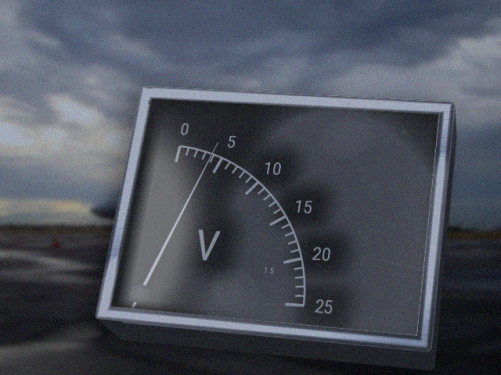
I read 4 (V)
